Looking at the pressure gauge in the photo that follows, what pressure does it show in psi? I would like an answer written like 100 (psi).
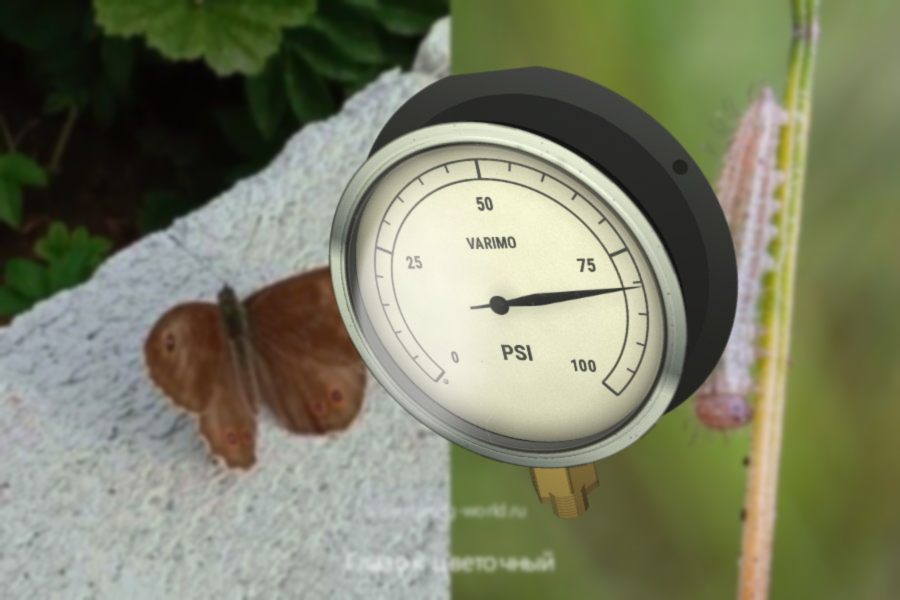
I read 80 (psi)
